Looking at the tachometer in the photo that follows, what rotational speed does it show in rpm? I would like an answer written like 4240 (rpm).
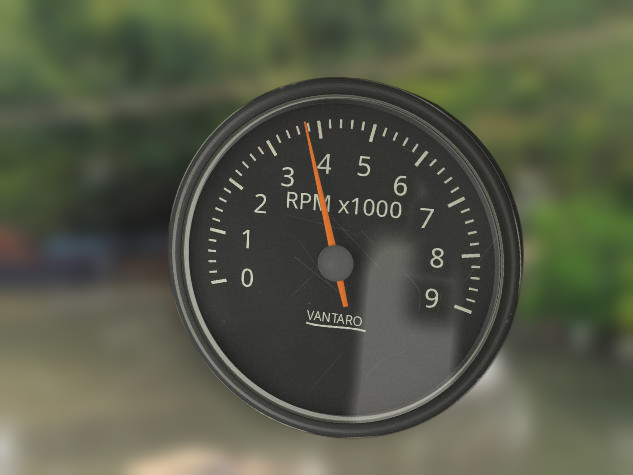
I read 3800 (rpm)
